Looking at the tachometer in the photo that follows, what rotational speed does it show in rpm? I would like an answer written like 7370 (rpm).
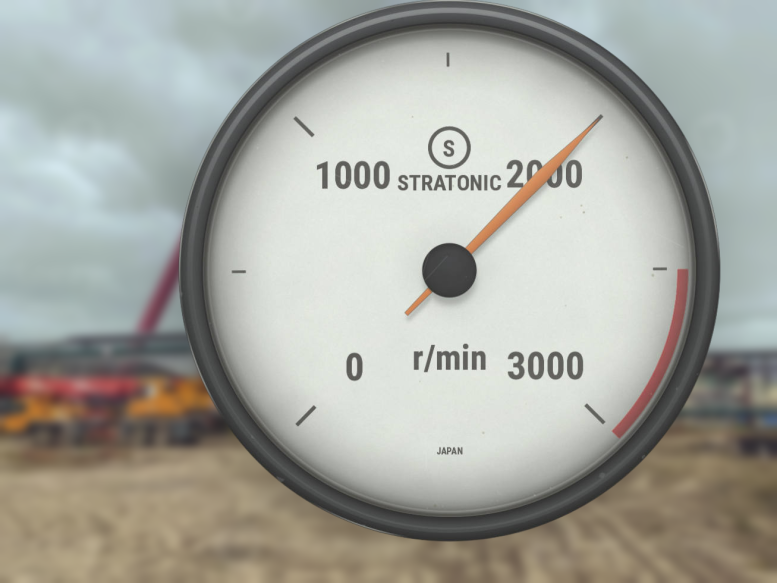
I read 2000 (rpm)
